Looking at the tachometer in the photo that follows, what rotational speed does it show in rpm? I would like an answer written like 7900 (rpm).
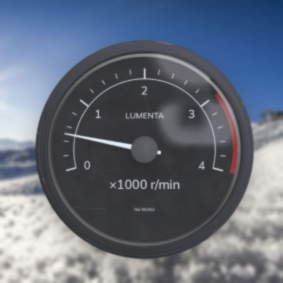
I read 500 (rpm)
